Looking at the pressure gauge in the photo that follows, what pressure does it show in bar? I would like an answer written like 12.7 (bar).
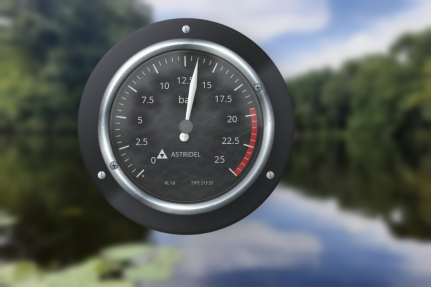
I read 13.5 (bar)
